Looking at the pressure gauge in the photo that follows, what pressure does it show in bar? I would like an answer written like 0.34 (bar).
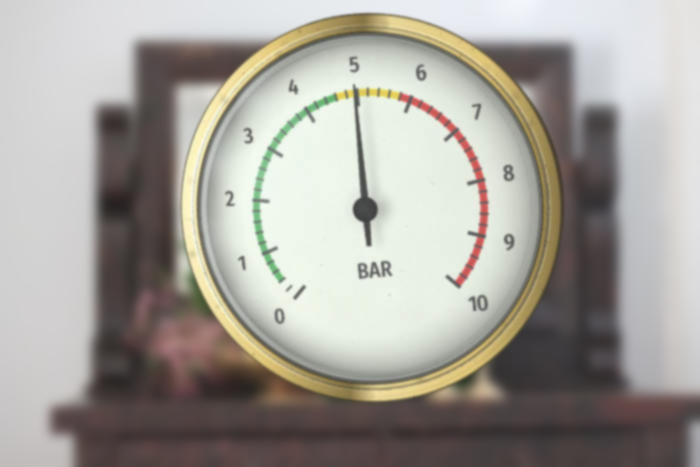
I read 5 (bar)
